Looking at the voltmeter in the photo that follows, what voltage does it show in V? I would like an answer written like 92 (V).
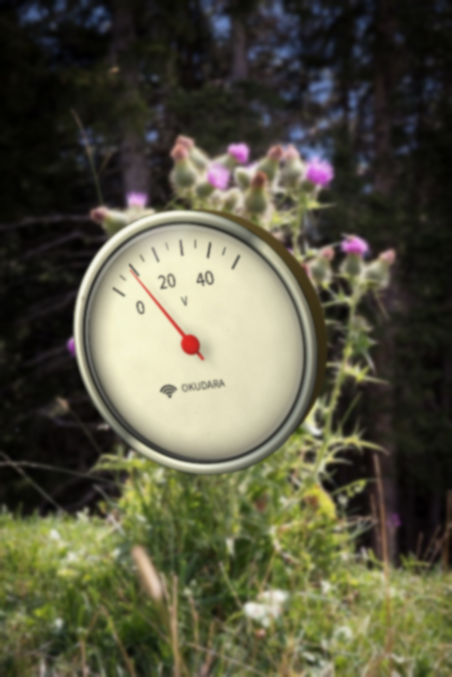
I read 10 (V)
